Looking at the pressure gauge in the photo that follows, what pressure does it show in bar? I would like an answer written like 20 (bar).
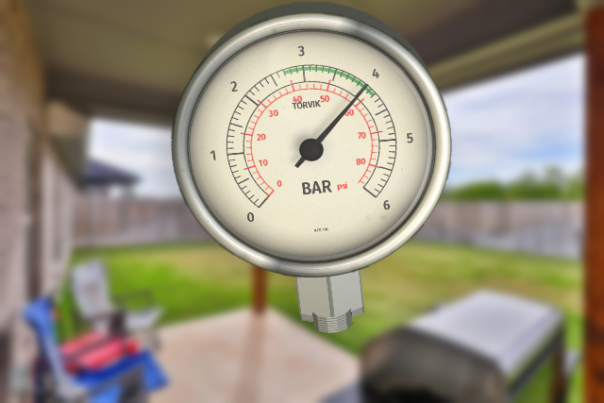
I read 4 (bar)
